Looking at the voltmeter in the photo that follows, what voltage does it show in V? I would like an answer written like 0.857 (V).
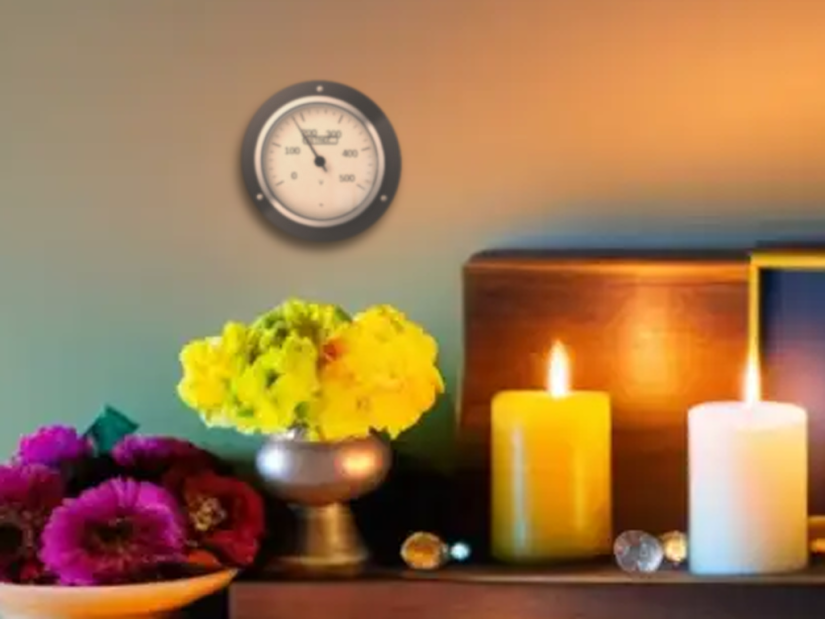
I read 180 (V)
